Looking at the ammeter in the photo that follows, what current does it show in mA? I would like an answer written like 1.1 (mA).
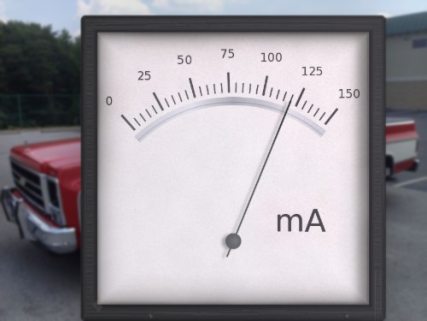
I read 120 (mA)
